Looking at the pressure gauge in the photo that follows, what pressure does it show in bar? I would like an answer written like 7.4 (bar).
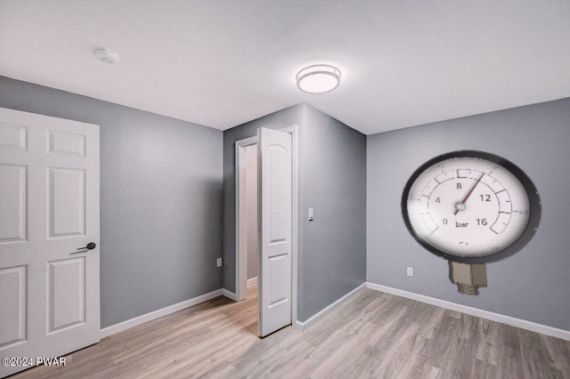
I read 10 (bar)
